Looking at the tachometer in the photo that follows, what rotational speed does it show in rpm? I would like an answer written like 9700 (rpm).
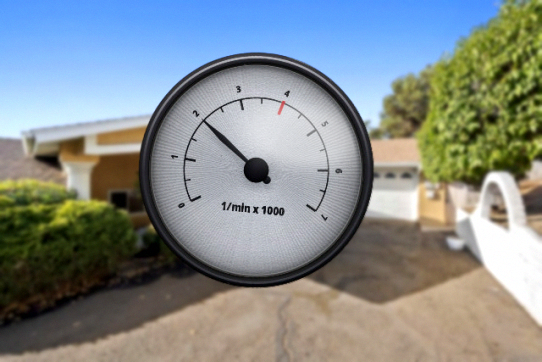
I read 2000 (rpm)
